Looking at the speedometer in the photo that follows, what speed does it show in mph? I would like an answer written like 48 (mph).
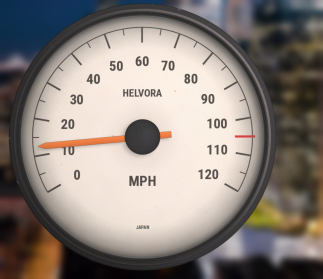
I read 12.5 (mph)
